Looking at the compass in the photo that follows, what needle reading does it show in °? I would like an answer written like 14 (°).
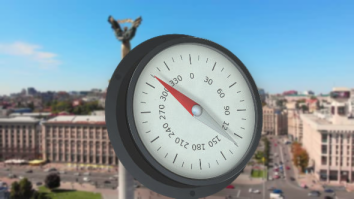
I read 310 (°)
